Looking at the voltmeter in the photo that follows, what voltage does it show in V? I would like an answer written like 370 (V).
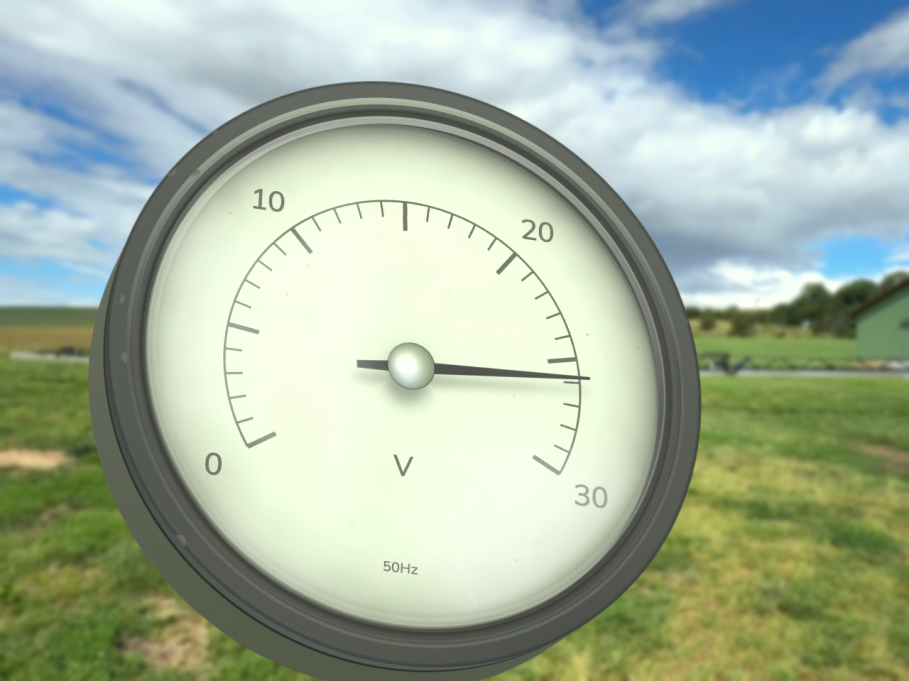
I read 26 (V)
